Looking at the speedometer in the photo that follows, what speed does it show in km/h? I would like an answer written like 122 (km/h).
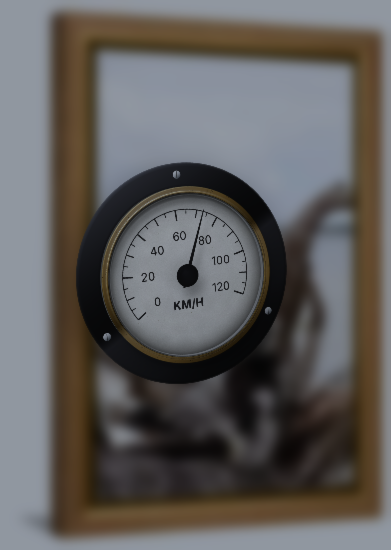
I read 72.5 (km/h)
